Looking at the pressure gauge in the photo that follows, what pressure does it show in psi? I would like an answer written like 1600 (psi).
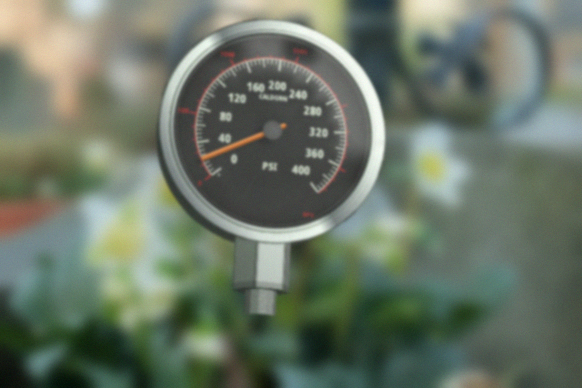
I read 20 (psi)
